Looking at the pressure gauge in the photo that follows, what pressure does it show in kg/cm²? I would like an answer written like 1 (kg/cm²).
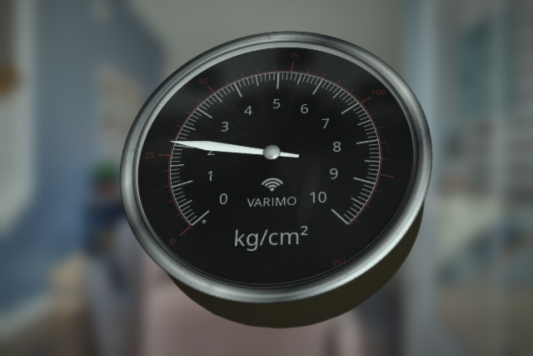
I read 2 (kg/cm²)
